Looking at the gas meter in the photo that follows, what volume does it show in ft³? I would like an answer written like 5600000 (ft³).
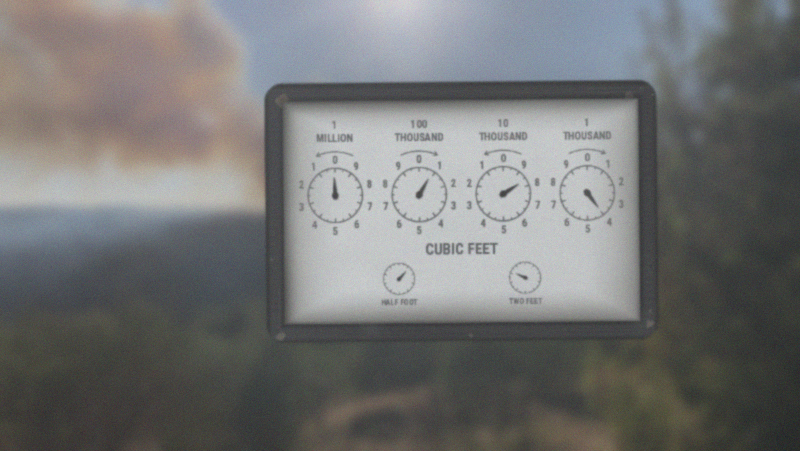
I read 8400 (ft³)
